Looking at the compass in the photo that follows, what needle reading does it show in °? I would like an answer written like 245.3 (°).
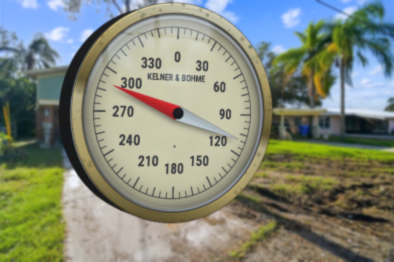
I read 290 (°)
